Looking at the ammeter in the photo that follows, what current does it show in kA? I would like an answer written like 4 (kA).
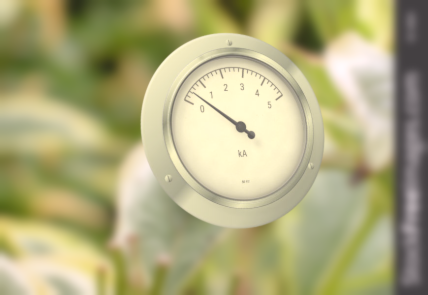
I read 0.4 (kA)
